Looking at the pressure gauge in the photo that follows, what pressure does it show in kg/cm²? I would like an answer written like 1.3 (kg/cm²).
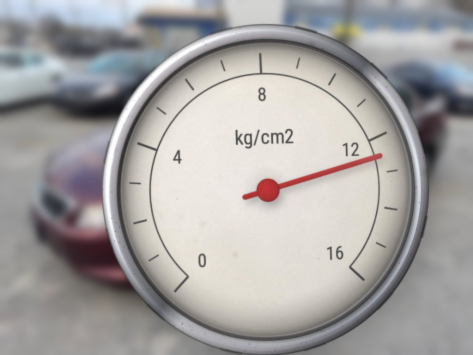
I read 12.5 (kg/cm²)
